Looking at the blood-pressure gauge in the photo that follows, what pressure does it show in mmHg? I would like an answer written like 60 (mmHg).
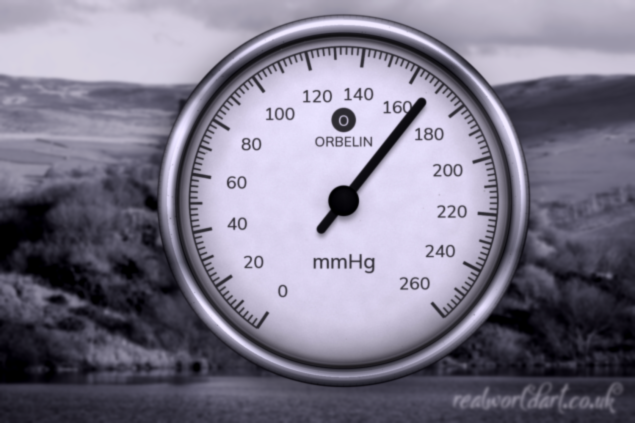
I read 168 (mmHg)
